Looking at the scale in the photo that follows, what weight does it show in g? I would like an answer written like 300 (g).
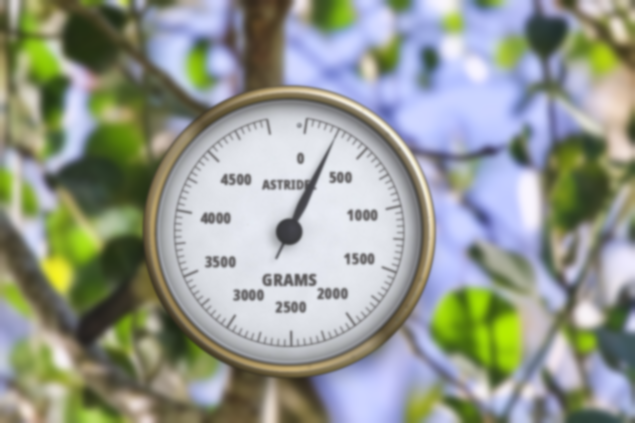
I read 250 (g)
